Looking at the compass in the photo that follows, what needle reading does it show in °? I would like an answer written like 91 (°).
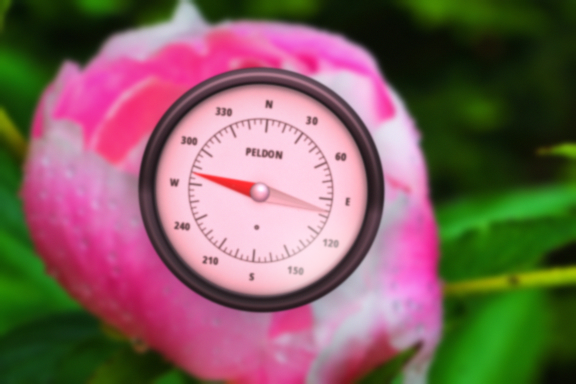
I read 280 (°)
